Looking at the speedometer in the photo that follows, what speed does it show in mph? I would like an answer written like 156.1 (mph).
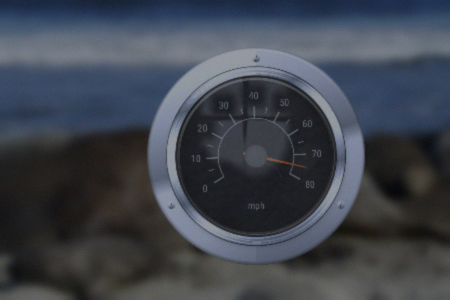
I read 75 (mph)
